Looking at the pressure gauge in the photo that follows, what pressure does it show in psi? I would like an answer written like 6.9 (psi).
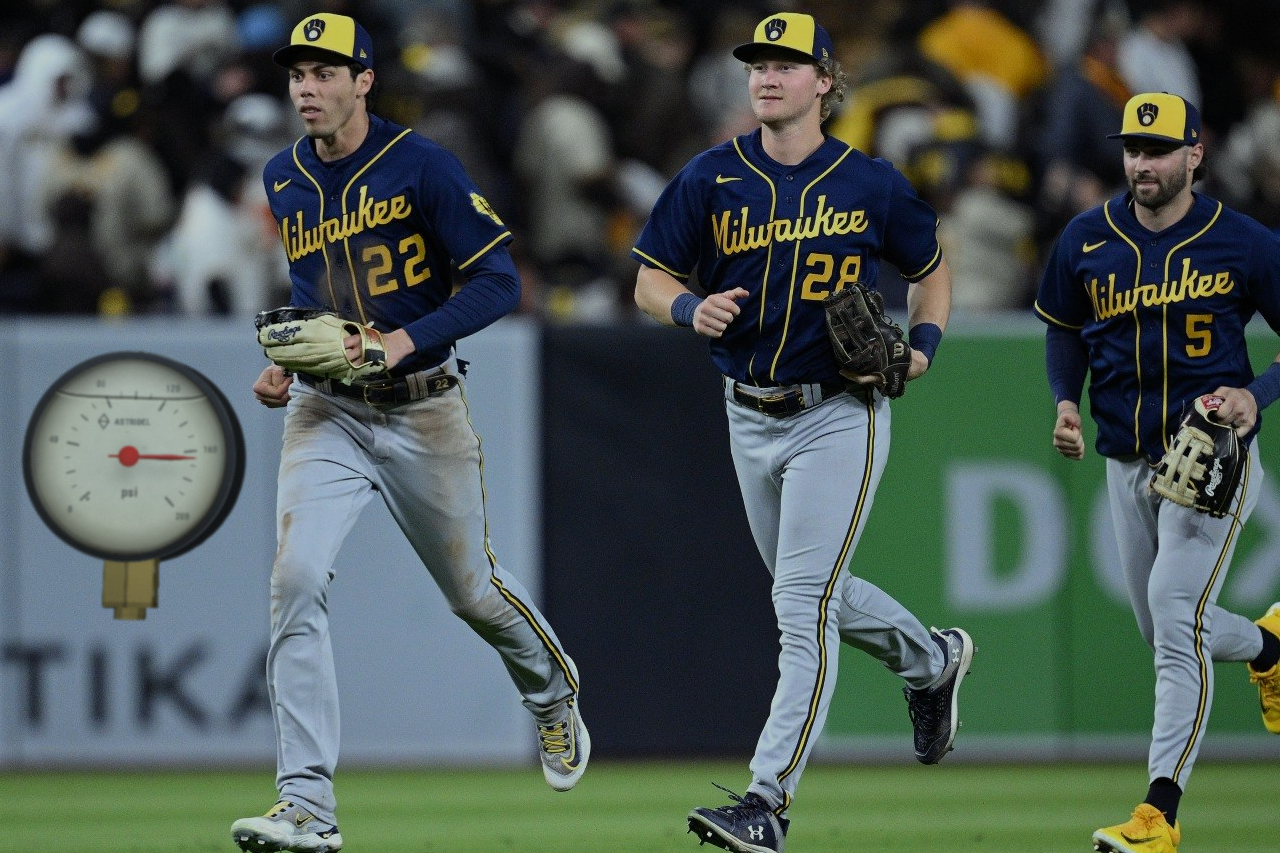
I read 165 (psi)
